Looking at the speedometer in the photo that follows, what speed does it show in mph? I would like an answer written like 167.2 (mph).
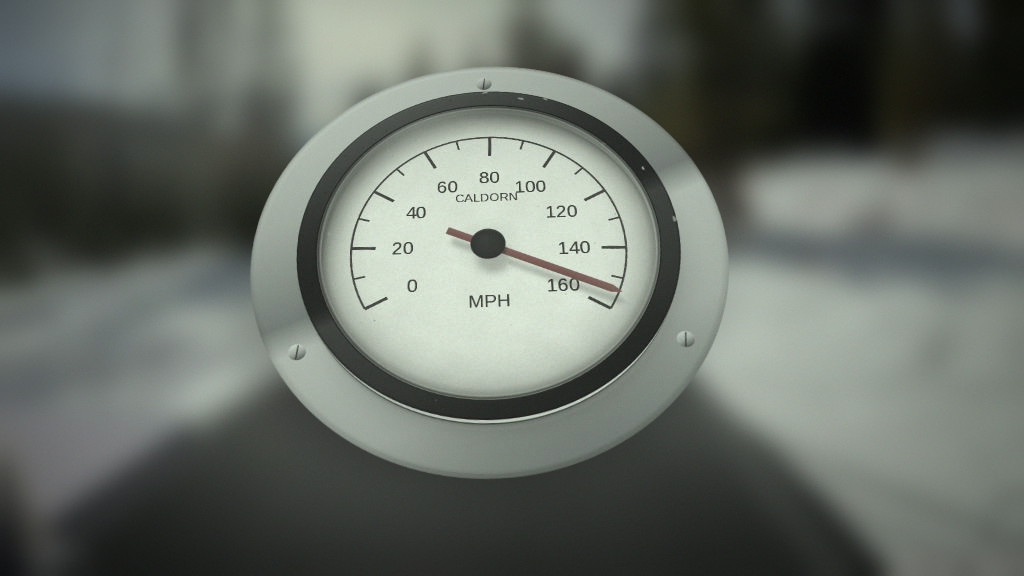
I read 155 (mph)
